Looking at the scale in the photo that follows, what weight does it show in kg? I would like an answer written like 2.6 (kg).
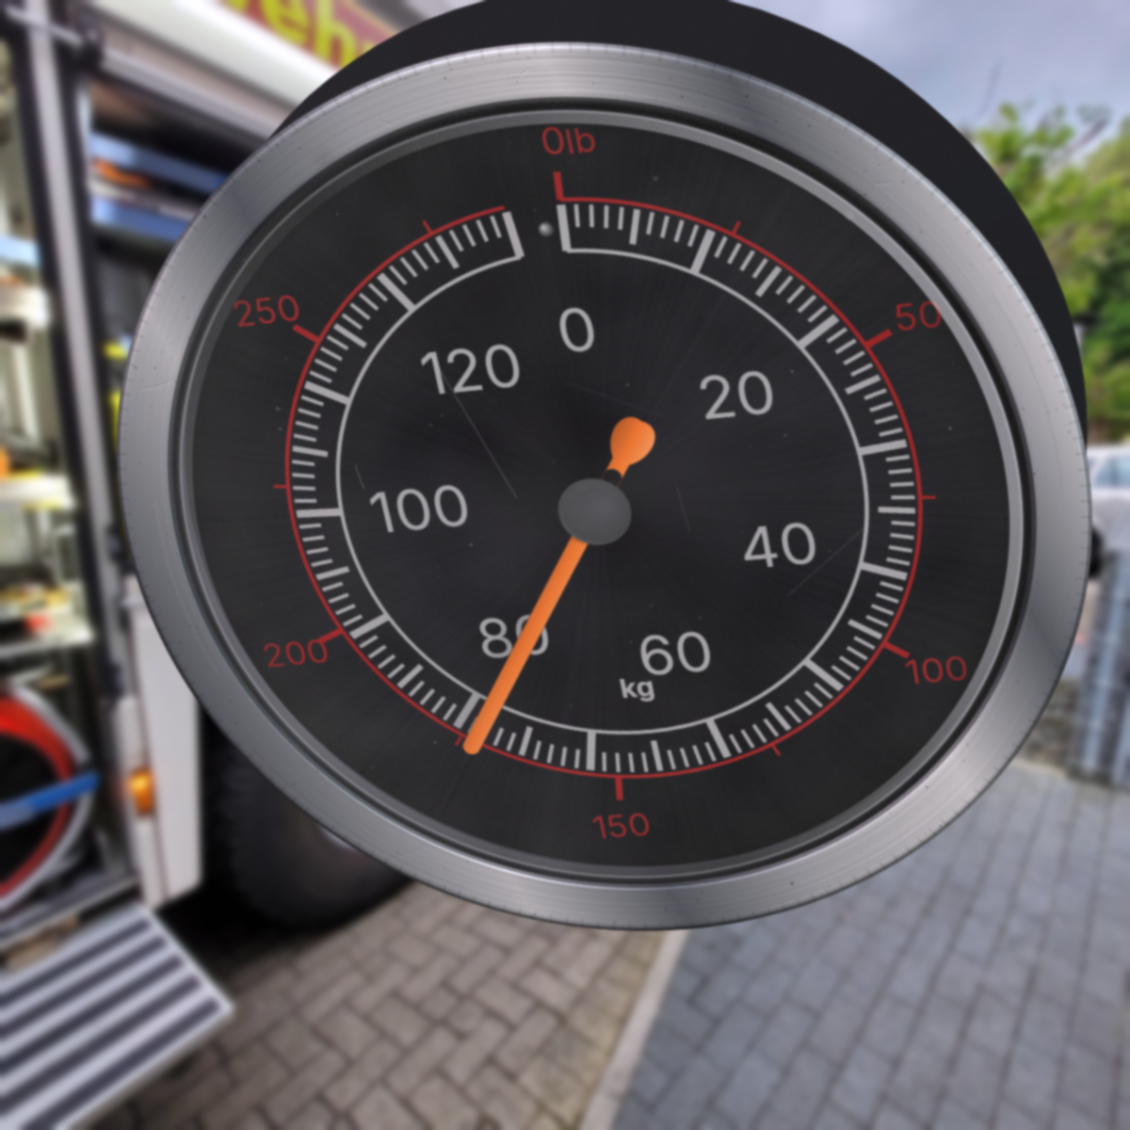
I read 78.5 (kg)
